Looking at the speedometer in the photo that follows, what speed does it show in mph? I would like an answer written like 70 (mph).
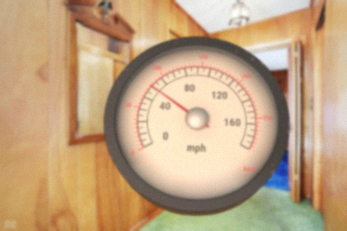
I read 50 (mph)
